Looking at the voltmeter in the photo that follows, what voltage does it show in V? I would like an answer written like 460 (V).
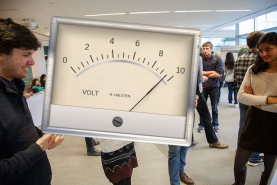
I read 9.5 (V)
